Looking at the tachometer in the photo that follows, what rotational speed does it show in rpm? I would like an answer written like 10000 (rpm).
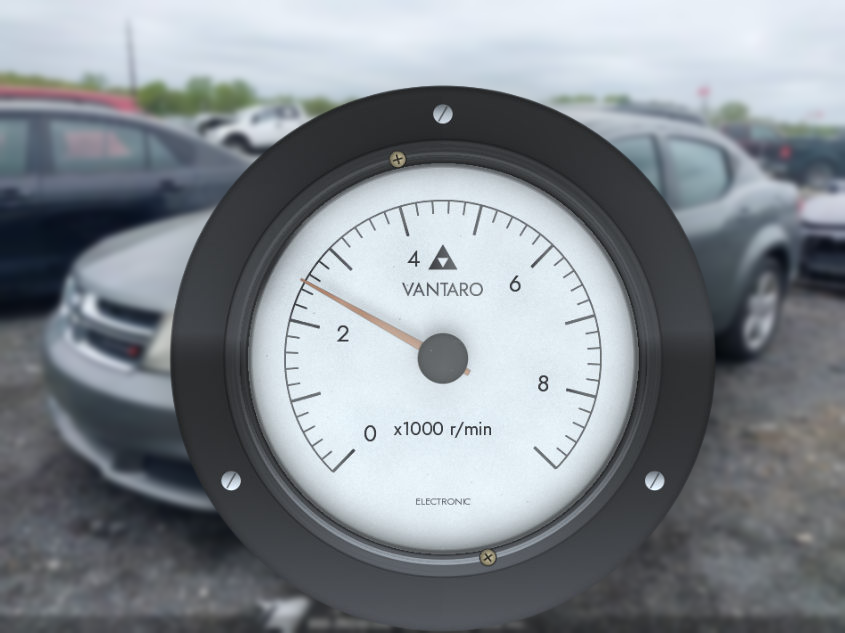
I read 2500 (rpm)
